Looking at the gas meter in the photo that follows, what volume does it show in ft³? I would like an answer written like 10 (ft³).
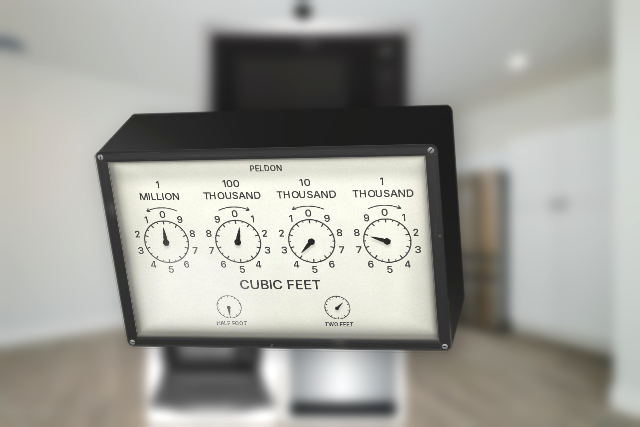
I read 3800 (ft³)
